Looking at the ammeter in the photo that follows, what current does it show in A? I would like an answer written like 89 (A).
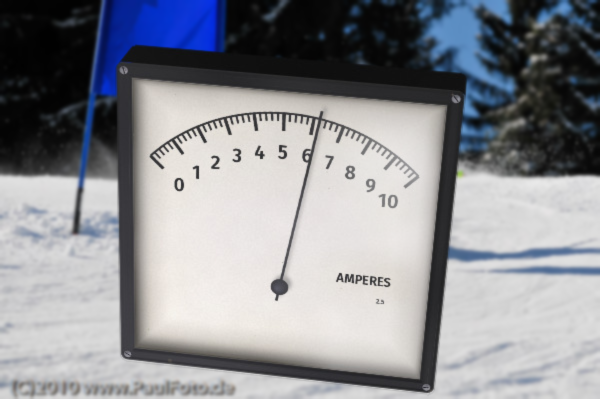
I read 6.2 (A)
